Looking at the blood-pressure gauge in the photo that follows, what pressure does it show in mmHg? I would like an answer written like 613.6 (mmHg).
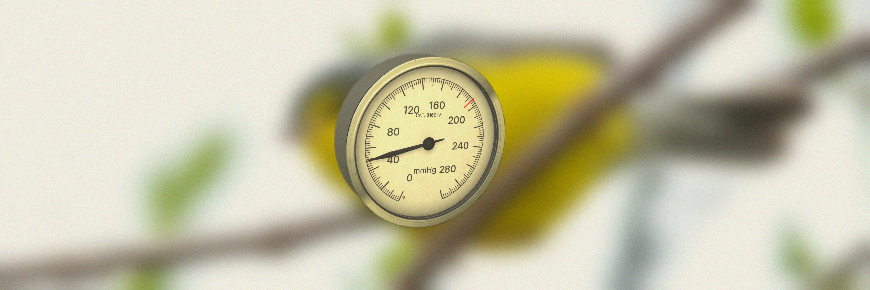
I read 50 (mmHg)
